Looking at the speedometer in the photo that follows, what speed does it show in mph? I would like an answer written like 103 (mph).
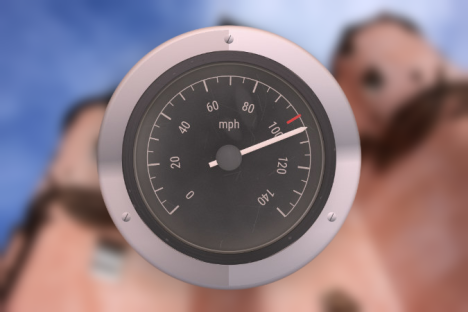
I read 105 (mph)
